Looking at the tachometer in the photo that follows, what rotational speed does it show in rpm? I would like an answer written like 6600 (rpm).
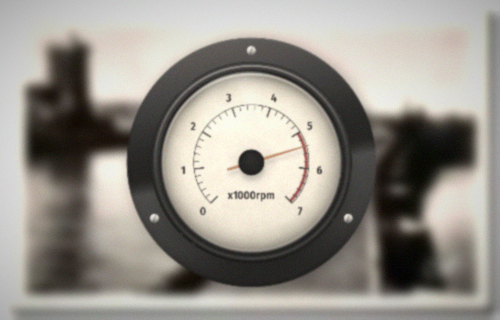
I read 5400 (rpm)
